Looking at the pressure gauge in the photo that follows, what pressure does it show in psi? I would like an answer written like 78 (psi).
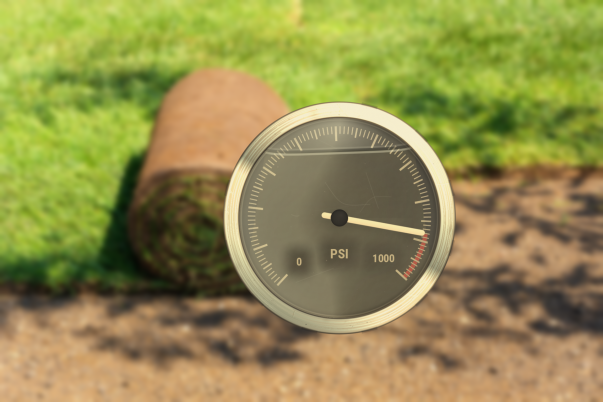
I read 880 (psi)
